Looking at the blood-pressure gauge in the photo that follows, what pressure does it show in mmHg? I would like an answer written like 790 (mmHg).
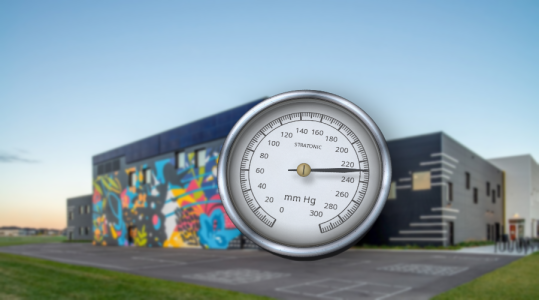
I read 230 (mmHg)
